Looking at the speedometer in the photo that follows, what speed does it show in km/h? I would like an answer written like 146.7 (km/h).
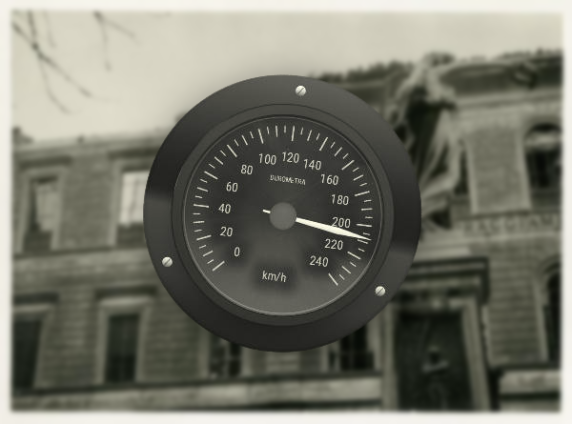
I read 207.5 (km/h)
